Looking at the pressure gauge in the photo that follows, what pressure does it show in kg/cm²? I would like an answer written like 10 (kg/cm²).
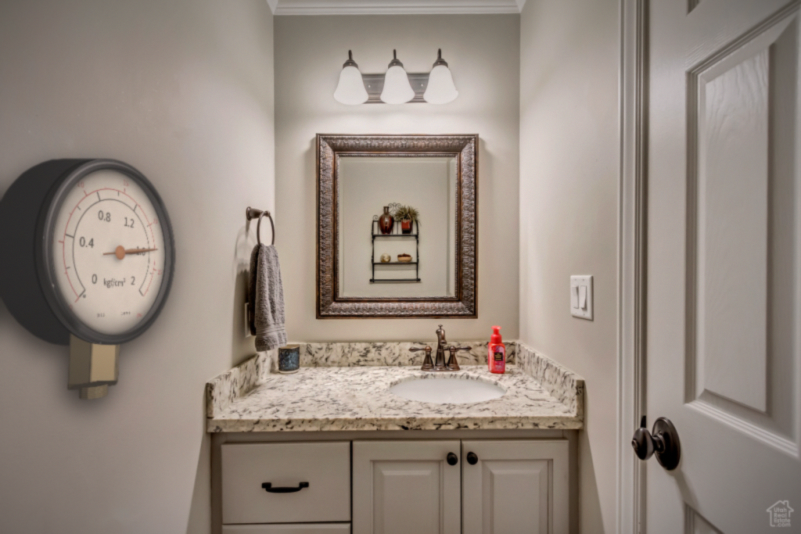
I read 1.6 (kg/cm²)
